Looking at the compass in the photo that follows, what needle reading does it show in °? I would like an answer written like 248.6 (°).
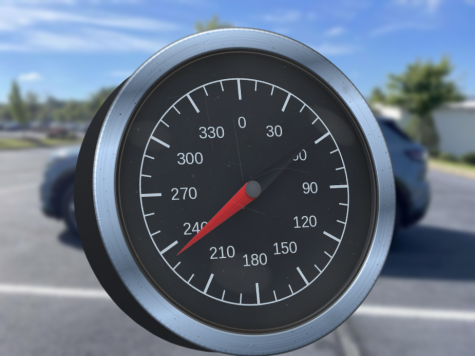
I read 235 (°)
